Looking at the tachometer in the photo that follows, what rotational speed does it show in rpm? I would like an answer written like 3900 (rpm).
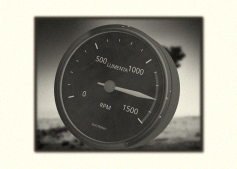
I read 1300 (rpm)
